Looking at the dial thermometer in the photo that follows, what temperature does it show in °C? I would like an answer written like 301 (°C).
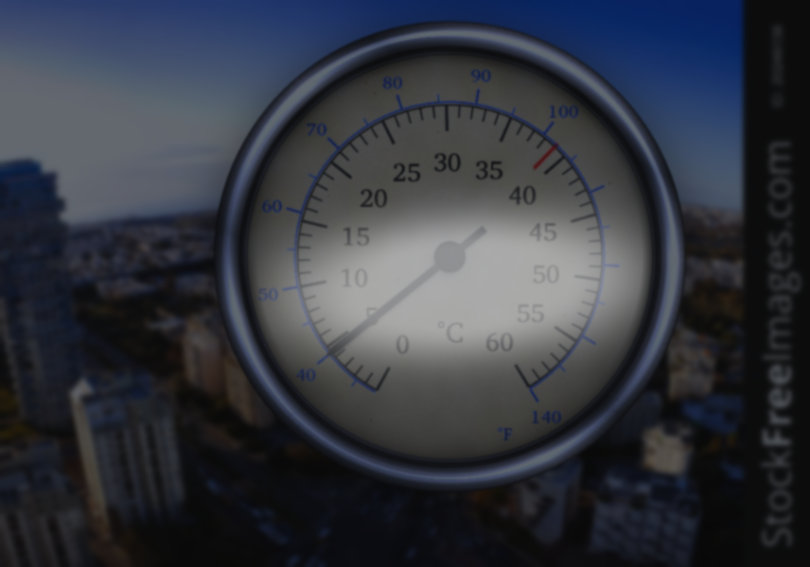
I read 4.5 (°C)
